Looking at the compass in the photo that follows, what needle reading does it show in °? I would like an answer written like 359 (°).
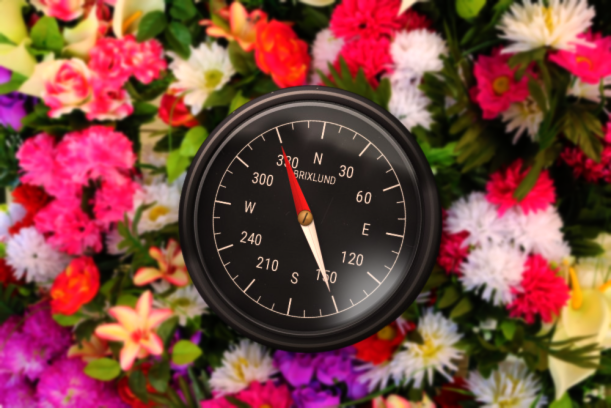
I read 330 (°)
